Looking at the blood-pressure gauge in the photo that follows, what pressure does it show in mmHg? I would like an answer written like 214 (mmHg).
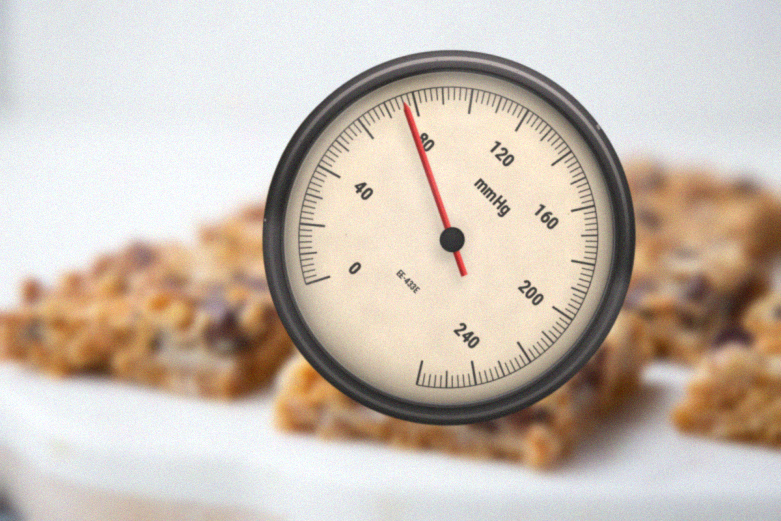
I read 76 (mmHg)
